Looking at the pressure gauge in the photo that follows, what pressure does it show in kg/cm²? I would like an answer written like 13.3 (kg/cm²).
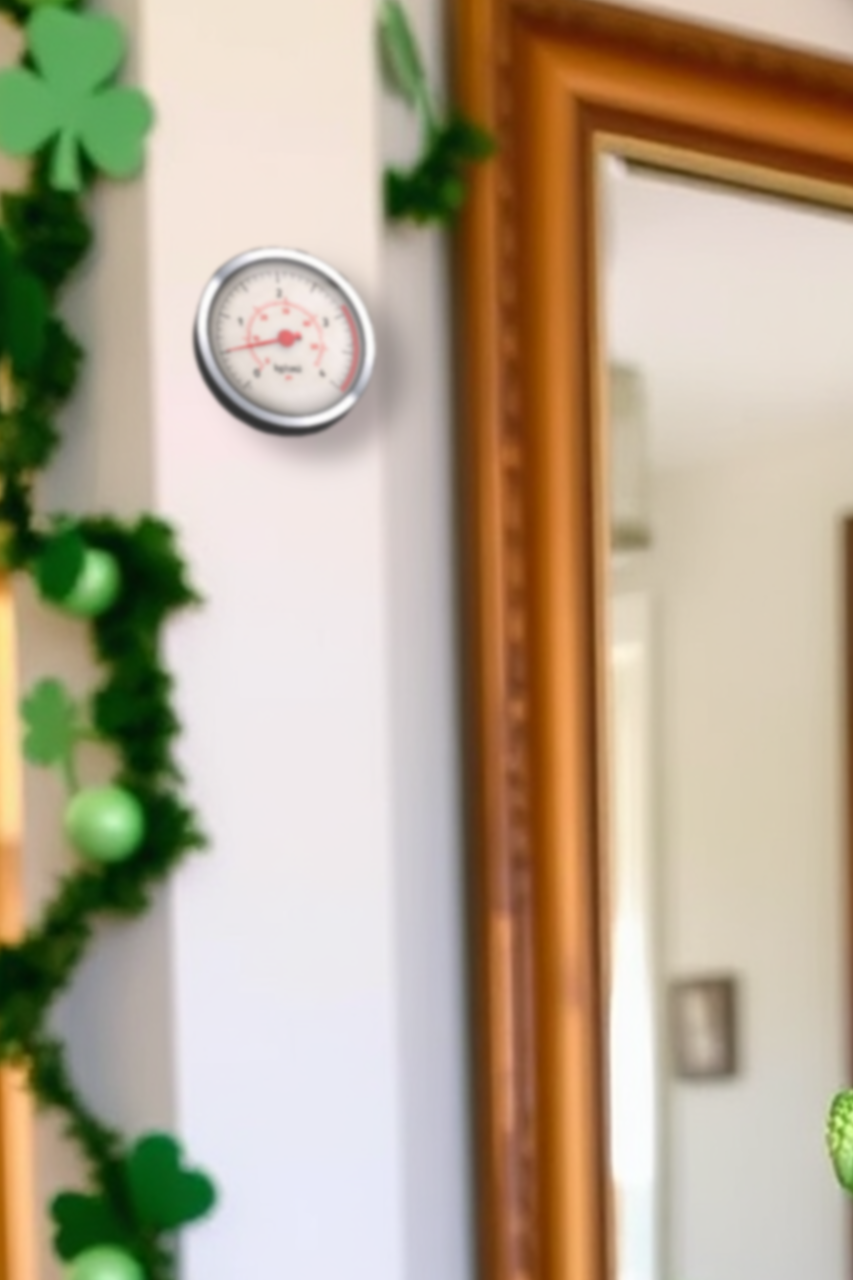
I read 0.5 (kg/cm²)
